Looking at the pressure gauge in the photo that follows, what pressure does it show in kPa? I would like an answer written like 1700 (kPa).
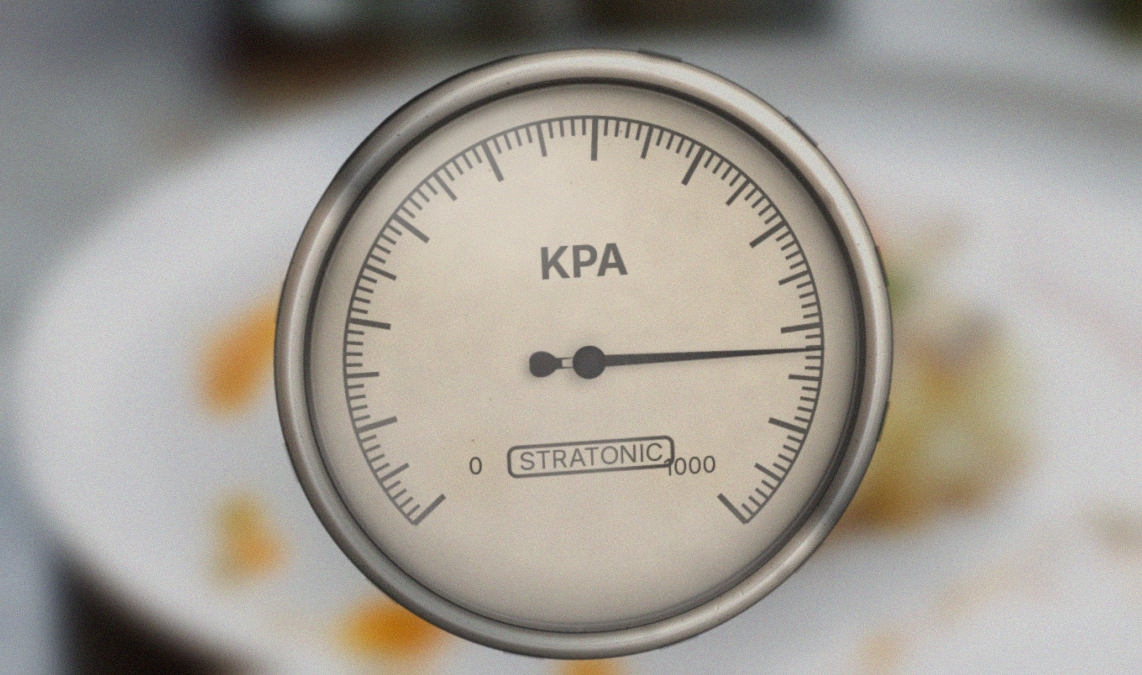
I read 820 (kPa)
